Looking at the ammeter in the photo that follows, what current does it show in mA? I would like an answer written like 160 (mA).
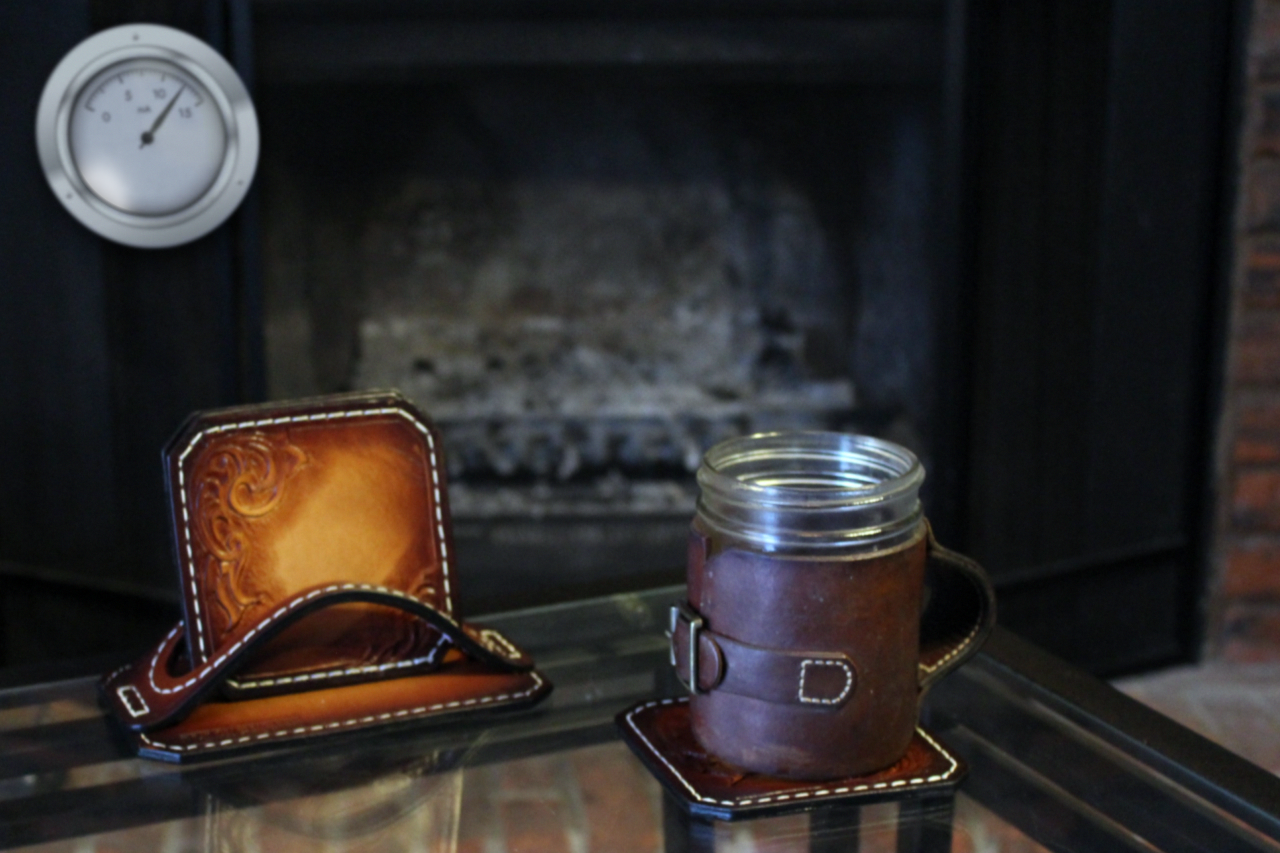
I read 12.5 (mA)
